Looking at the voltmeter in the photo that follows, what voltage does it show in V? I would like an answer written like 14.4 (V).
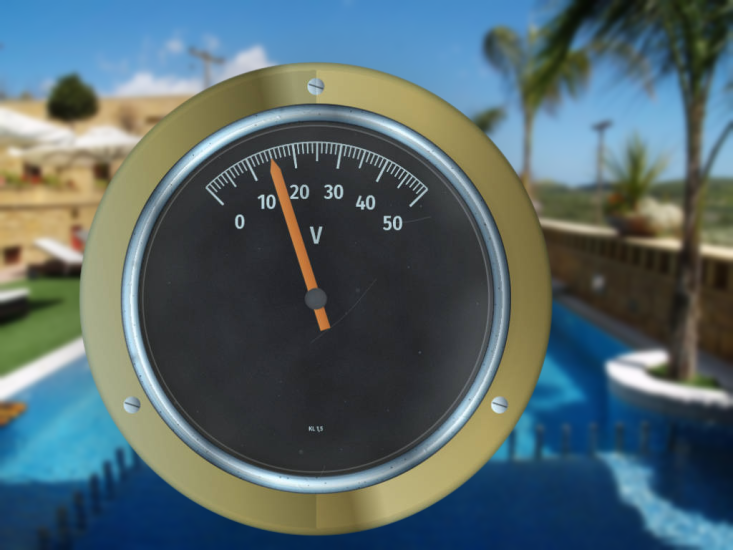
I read 15 (V)
